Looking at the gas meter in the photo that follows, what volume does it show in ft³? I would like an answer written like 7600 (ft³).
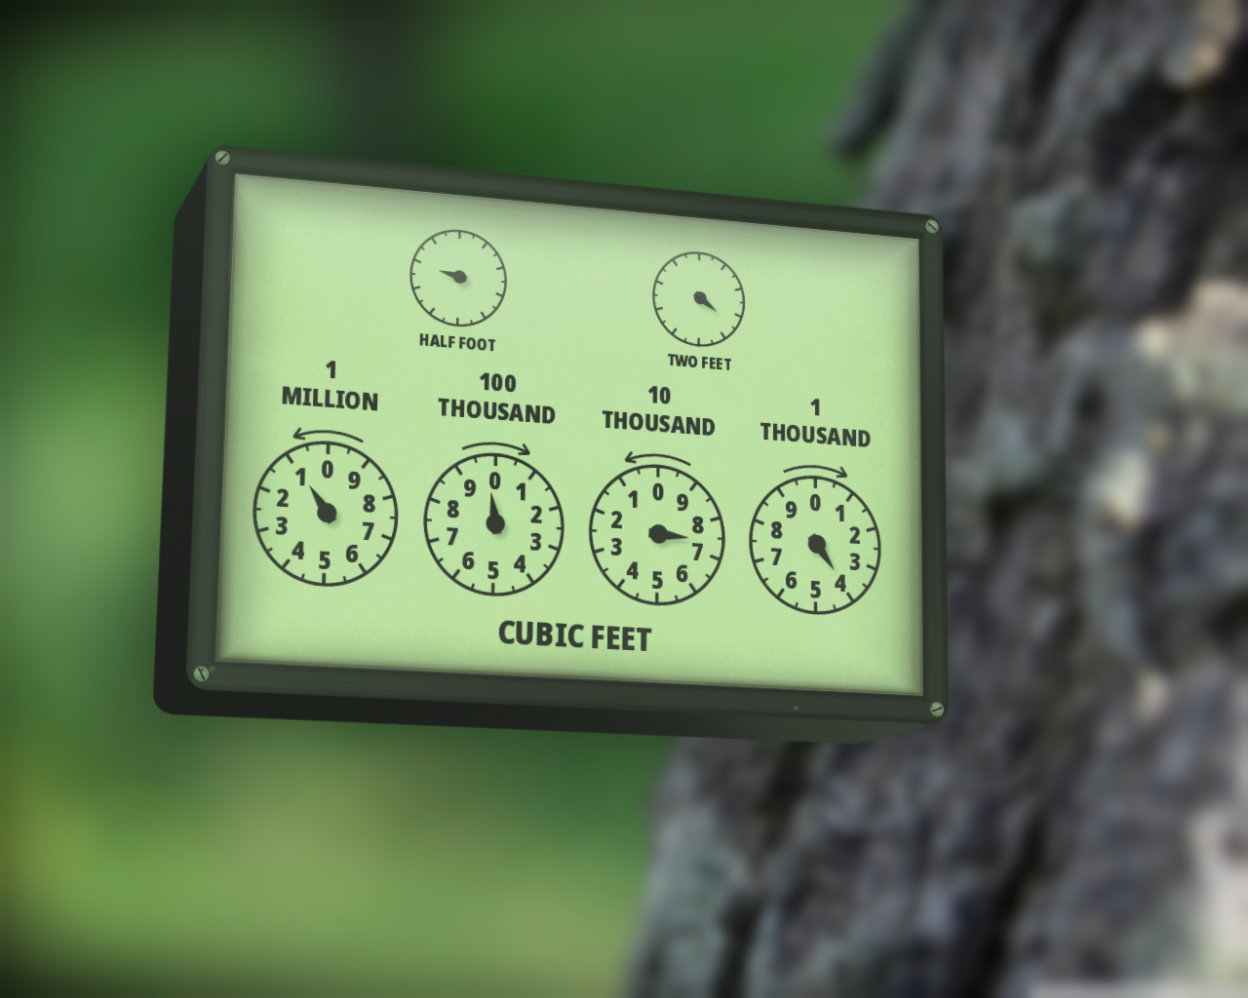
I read 97400 (ft³)
